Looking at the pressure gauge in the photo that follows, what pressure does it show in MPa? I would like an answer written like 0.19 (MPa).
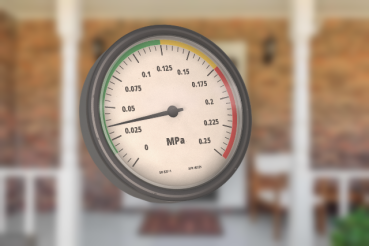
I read 0.035 (MPa)
